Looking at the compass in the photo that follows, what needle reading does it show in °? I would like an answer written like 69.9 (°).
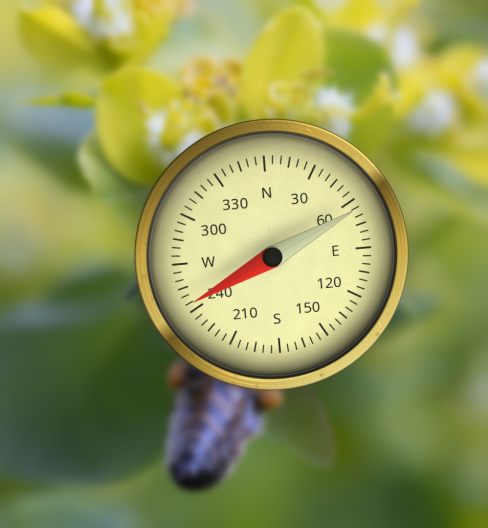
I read 245 (°)
